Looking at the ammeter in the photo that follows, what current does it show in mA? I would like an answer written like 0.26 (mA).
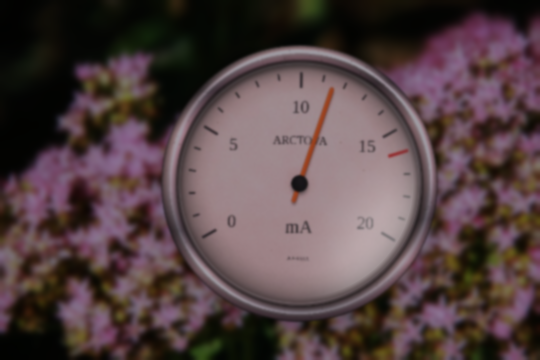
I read 11.5 (mA)
